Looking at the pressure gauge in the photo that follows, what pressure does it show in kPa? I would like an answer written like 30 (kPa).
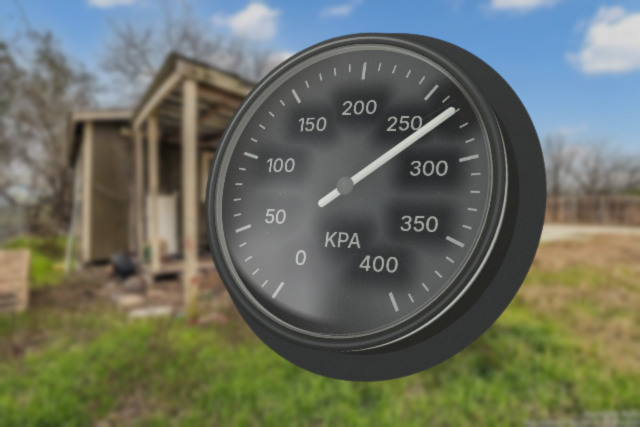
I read 270 (kPa)
